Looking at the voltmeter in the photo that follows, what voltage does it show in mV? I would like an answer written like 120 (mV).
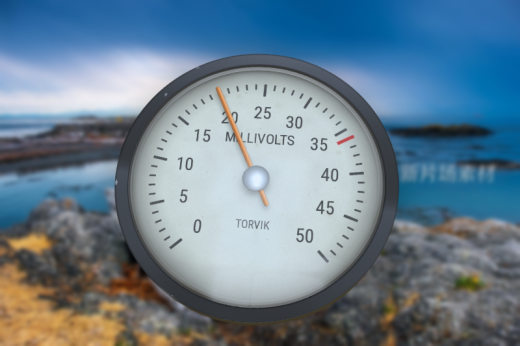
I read 20 (mV)
